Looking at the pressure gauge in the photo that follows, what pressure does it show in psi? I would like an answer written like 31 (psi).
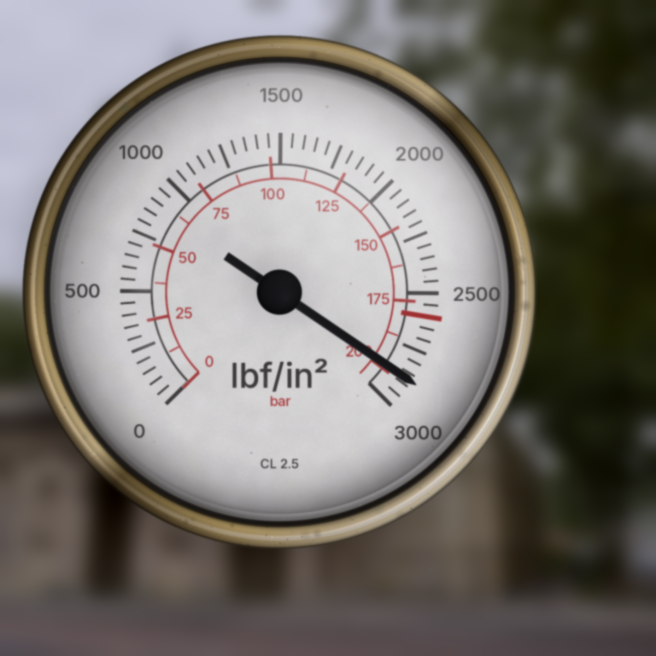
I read 2875 (psi)
